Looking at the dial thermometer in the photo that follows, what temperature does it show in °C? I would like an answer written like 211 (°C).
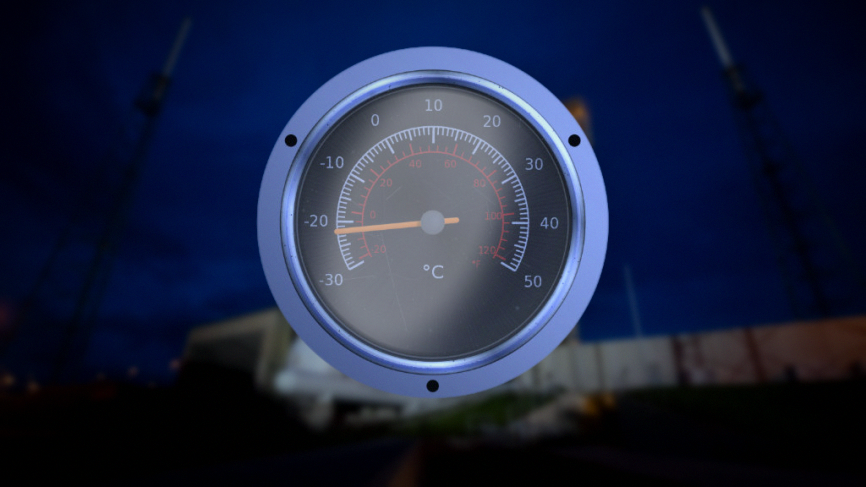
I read -22 (°C)
